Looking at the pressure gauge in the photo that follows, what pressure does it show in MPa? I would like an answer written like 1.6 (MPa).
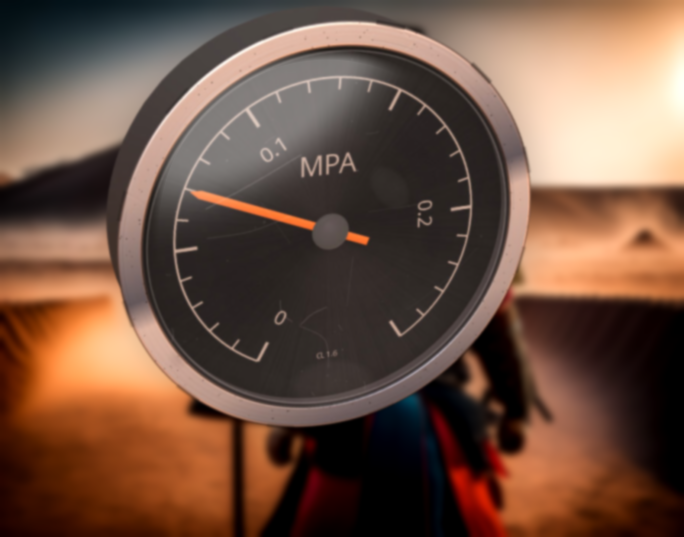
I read 0.07 (MPa)
